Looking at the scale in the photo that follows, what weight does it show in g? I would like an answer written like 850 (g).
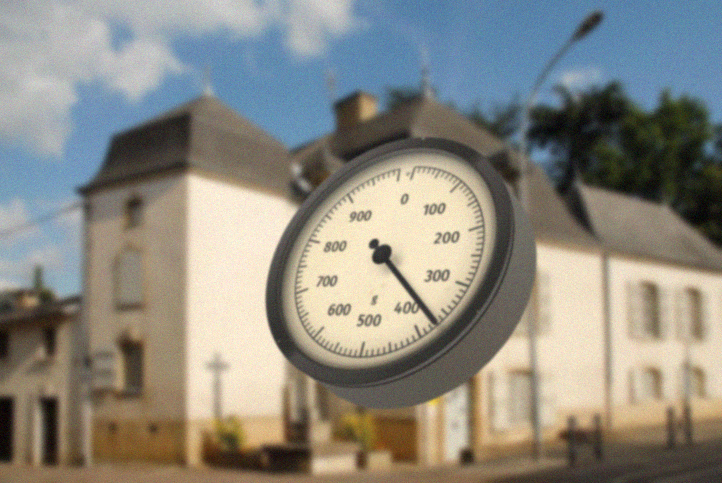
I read 370 (g)
